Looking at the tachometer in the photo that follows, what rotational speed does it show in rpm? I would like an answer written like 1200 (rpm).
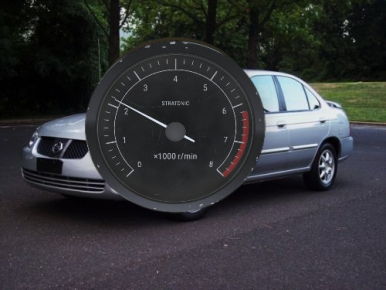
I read 2200 (rpm)
